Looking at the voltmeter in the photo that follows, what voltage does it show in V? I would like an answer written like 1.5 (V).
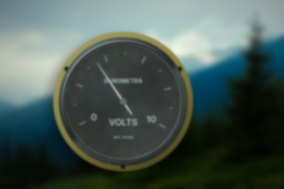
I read 3.5 (V)
